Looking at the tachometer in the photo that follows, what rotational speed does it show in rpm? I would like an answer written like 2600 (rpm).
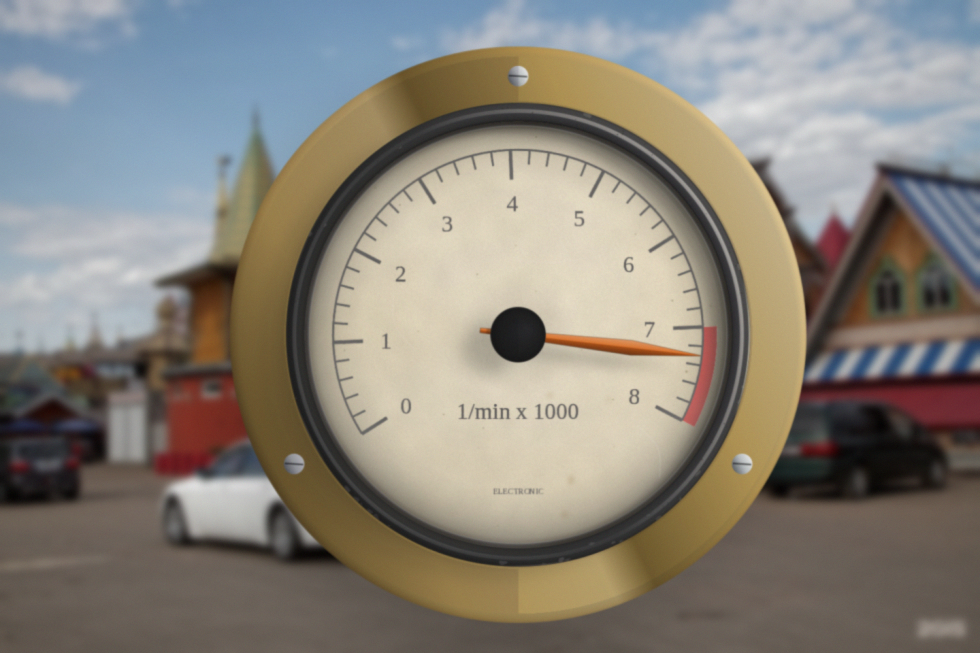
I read 7300 (rpm)
